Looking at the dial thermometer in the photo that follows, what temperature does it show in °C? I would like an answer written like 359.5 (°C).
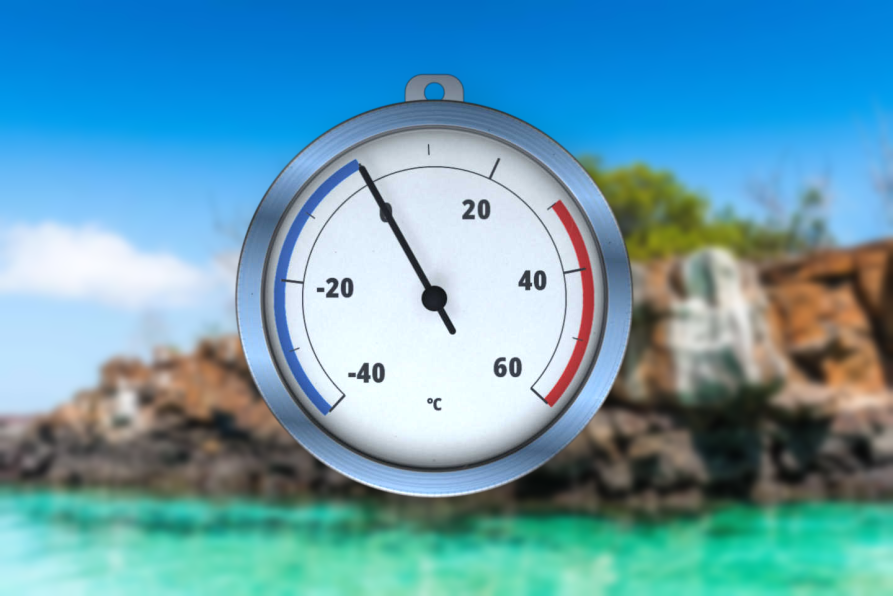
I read 0 (°C)
